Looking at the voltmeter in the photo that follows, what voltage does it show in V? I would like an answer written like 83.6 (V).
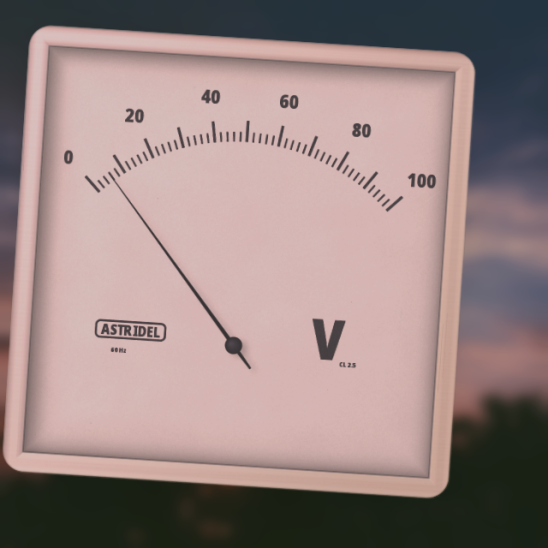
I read 6 (V)
